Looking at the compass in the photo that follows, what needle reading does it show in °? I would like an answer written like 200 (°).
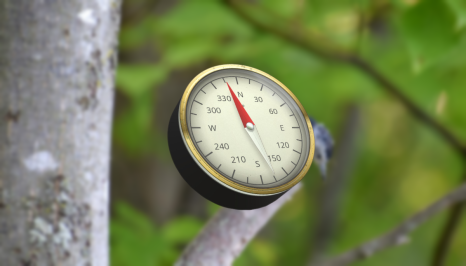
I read 345 (°)
